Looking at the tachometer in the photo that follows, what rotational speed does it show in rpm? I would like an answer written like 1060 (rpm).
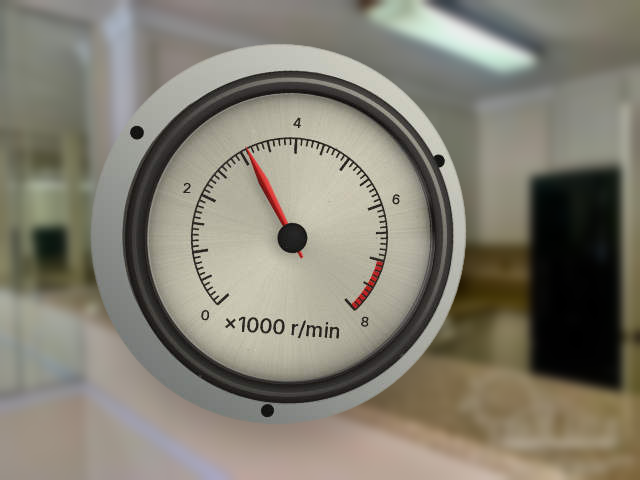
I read 3100 (rpm)
